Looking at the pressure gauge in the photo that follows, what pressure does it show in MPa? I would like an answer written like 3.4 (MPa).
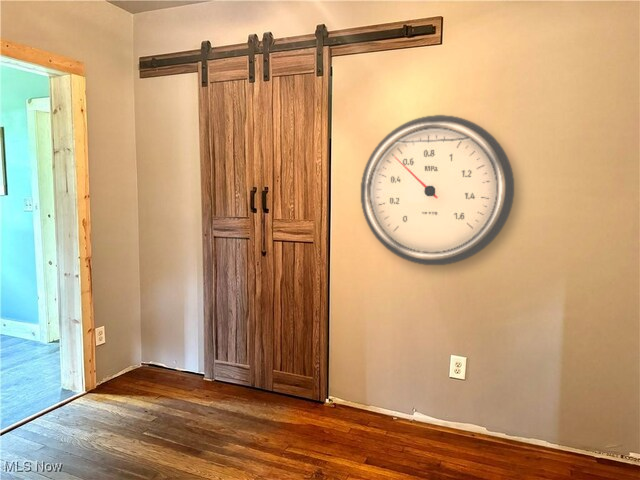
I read 0.55 (MPa)
